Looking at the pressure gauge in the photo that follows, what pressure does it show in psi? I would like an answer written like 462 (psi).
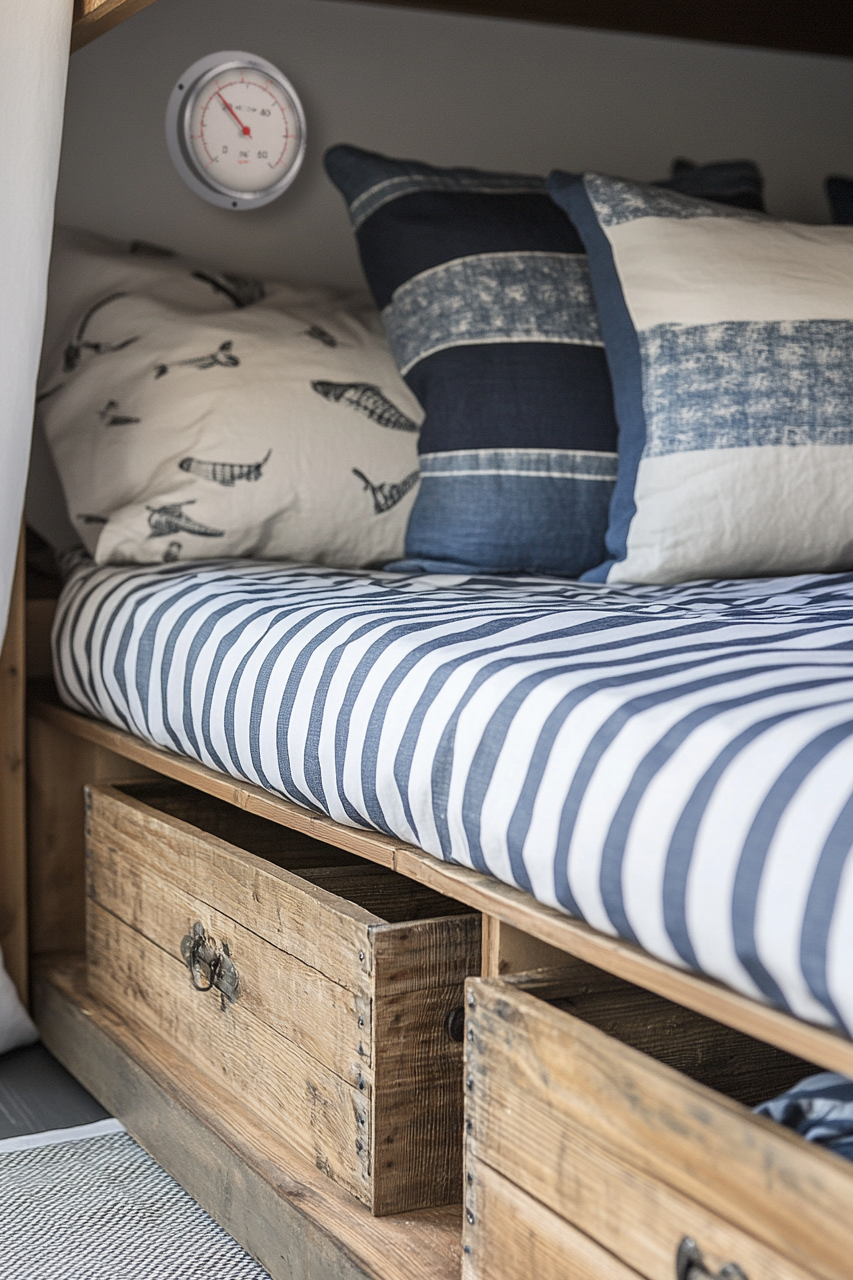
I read 20 (psi)
